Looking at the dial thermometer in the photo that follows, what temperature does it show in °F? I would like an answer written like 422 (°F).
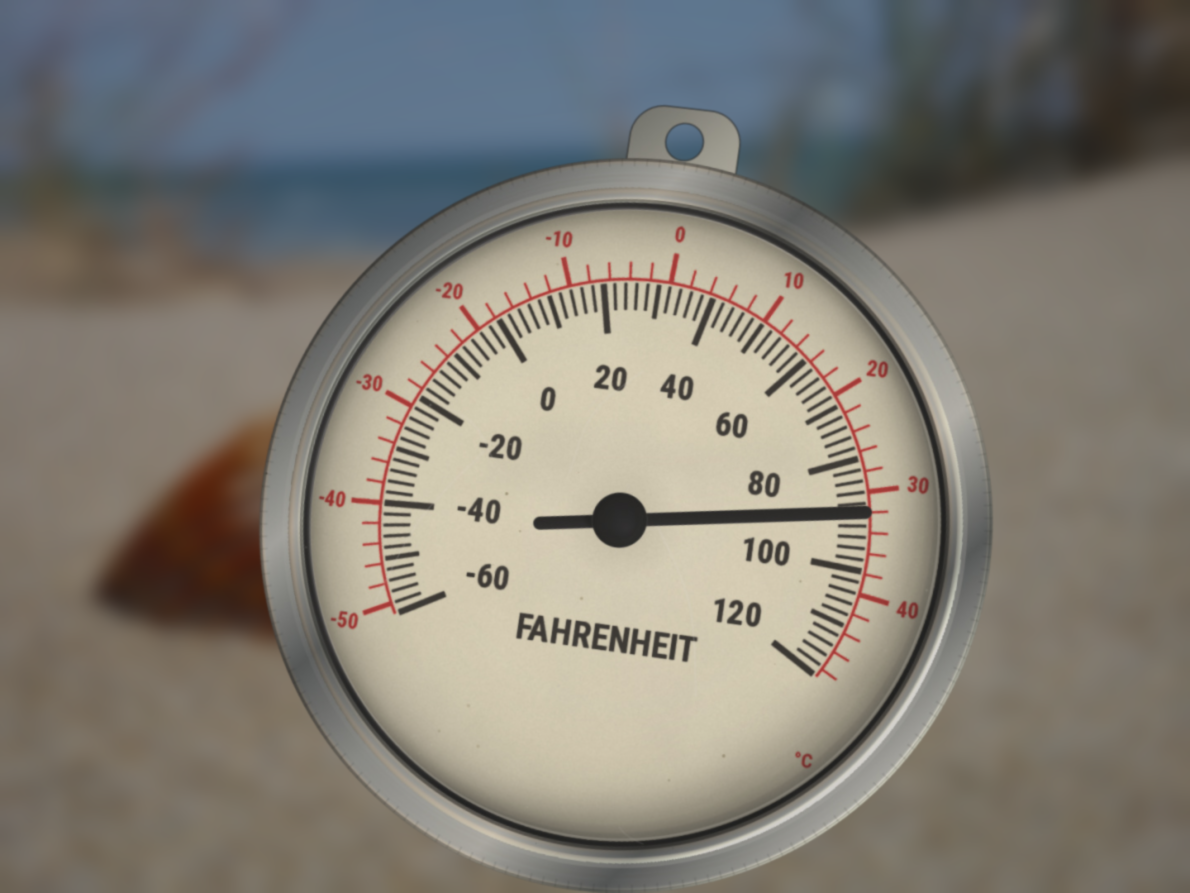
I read 90 (°F)
